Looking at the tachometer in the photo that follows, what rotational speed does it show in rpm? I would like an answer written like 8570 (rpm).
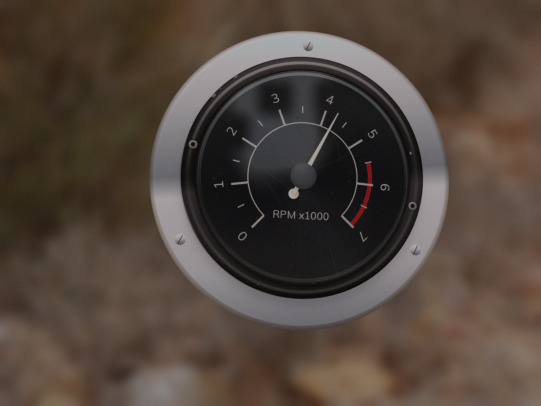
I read 4250 (rpm)
